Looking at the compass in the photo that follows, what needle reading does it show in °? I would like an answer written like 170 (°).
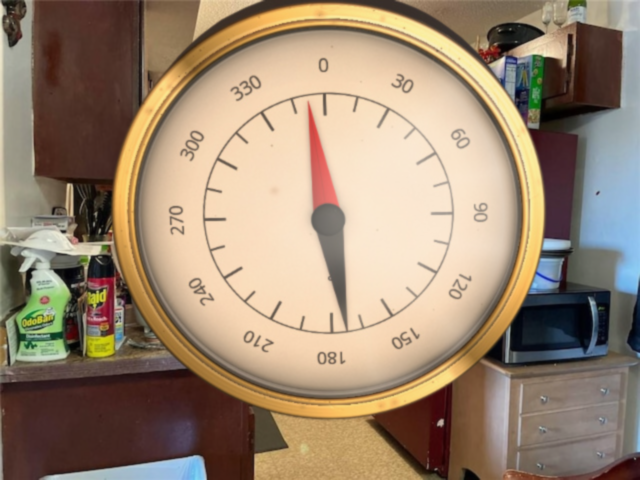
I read 352.5 (°)
